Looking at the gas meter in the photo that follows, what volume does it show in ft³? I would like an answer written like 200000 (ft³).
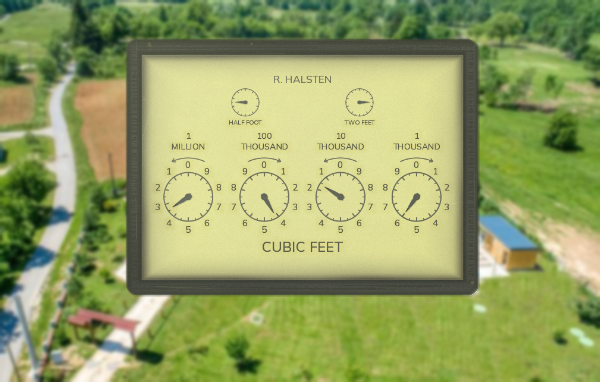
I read 341600 (ft³)
